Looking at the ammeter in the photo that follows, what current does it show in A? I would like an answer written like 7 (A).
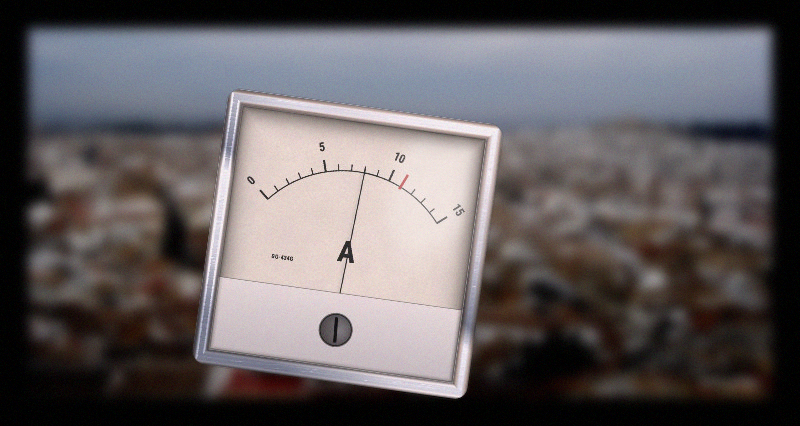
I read 8 (A)
